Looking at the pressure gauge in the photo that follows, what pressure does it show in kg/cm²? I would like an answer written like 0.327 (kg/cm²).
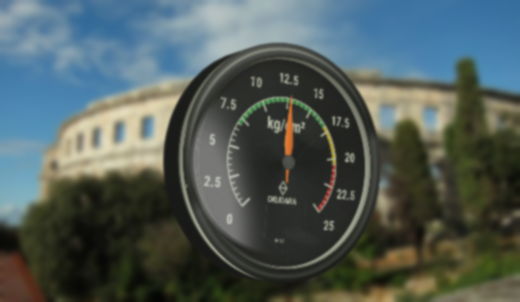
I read 12.5 (kg/cm²)
